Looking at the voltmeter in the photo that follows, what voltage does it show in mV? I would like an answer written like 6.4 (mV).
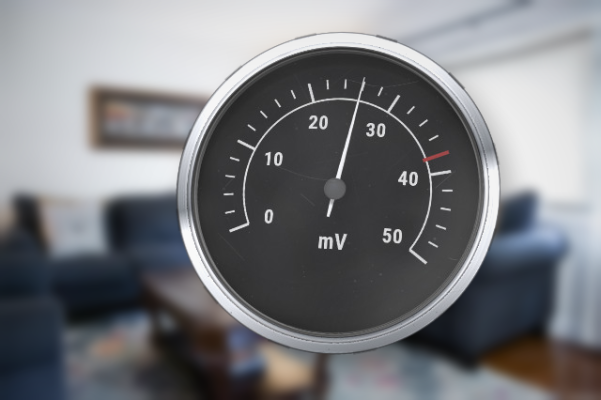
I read 26 (mV)
